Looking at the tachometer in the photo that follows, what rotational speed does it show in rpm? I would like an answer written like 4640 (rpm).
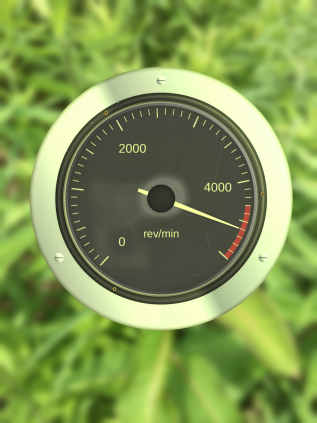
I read 4600 (rpm)
